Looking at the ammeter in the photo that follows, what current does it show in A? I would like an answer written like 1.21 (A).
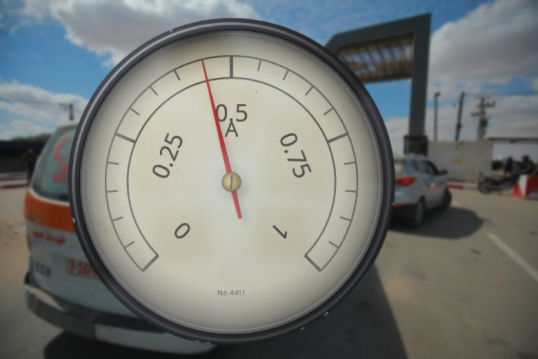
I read 0.45 (A)
